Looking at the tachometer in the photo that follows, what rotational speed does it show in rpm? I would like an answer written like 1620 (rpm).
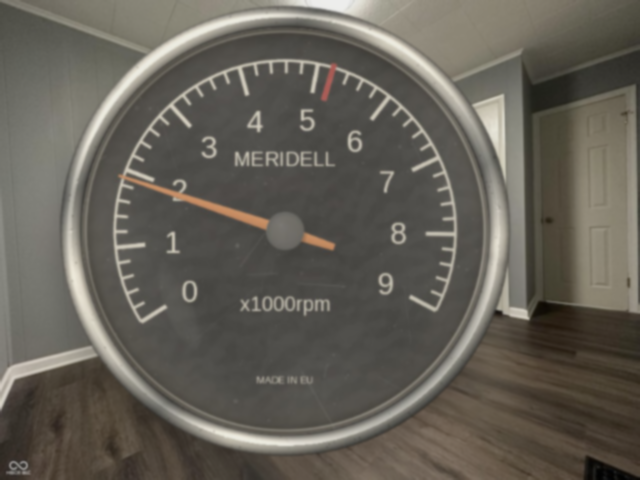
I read 1900 (rpm)
